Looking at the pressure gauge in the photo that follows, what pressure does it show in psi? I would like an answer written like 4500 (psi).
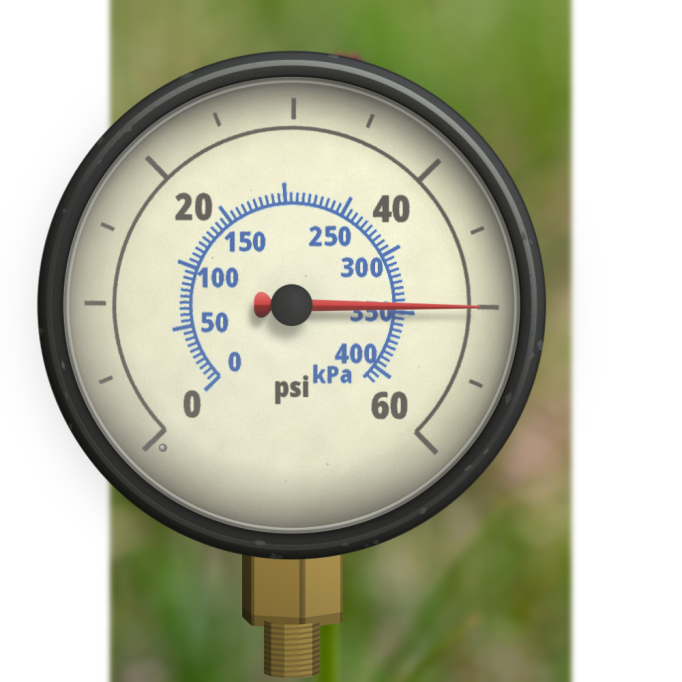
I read 50 (psi)
